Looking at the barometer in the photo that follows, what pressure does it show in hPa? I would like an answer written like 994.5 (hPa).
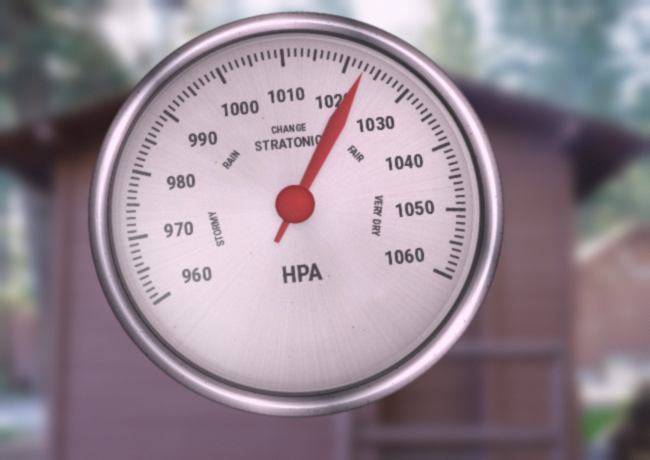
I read 1023 (hPa)
